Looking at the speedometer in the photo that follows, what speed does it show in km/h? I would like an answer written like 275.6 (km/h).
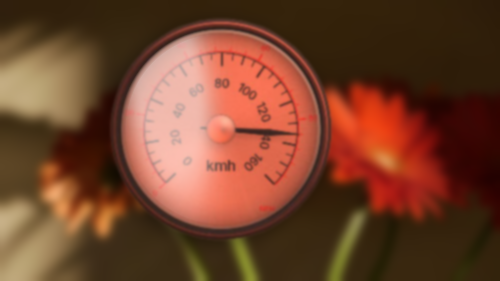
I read 135 (km/h)
